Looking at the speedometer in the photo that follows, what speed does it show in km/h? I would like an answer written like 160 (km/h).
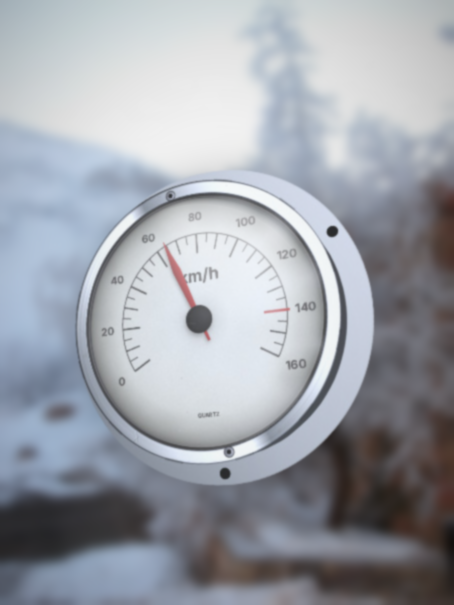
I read 65 (km/h)
